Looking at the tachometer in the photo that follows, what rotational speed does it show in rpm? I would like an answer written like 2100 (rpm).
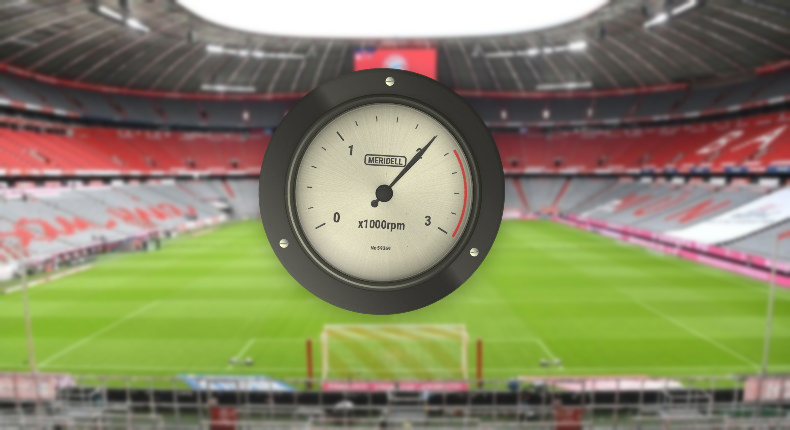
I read 2000 (rpm)
